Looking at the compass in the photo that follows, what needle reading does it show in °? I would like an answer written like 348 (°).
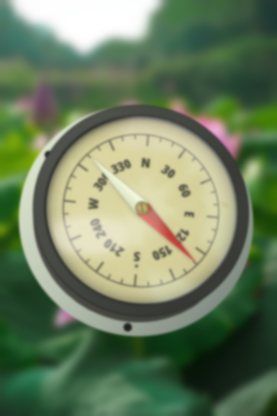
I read 130 (°)
